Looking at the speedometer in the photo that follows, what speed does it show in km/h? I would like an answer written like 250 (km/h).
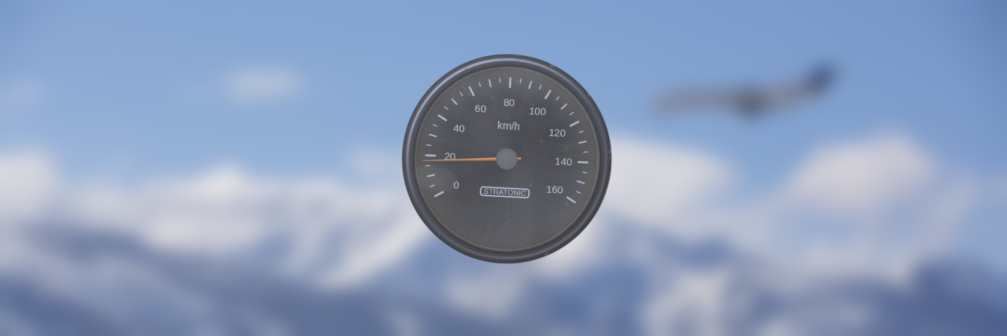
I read 17.5 (km/h)
